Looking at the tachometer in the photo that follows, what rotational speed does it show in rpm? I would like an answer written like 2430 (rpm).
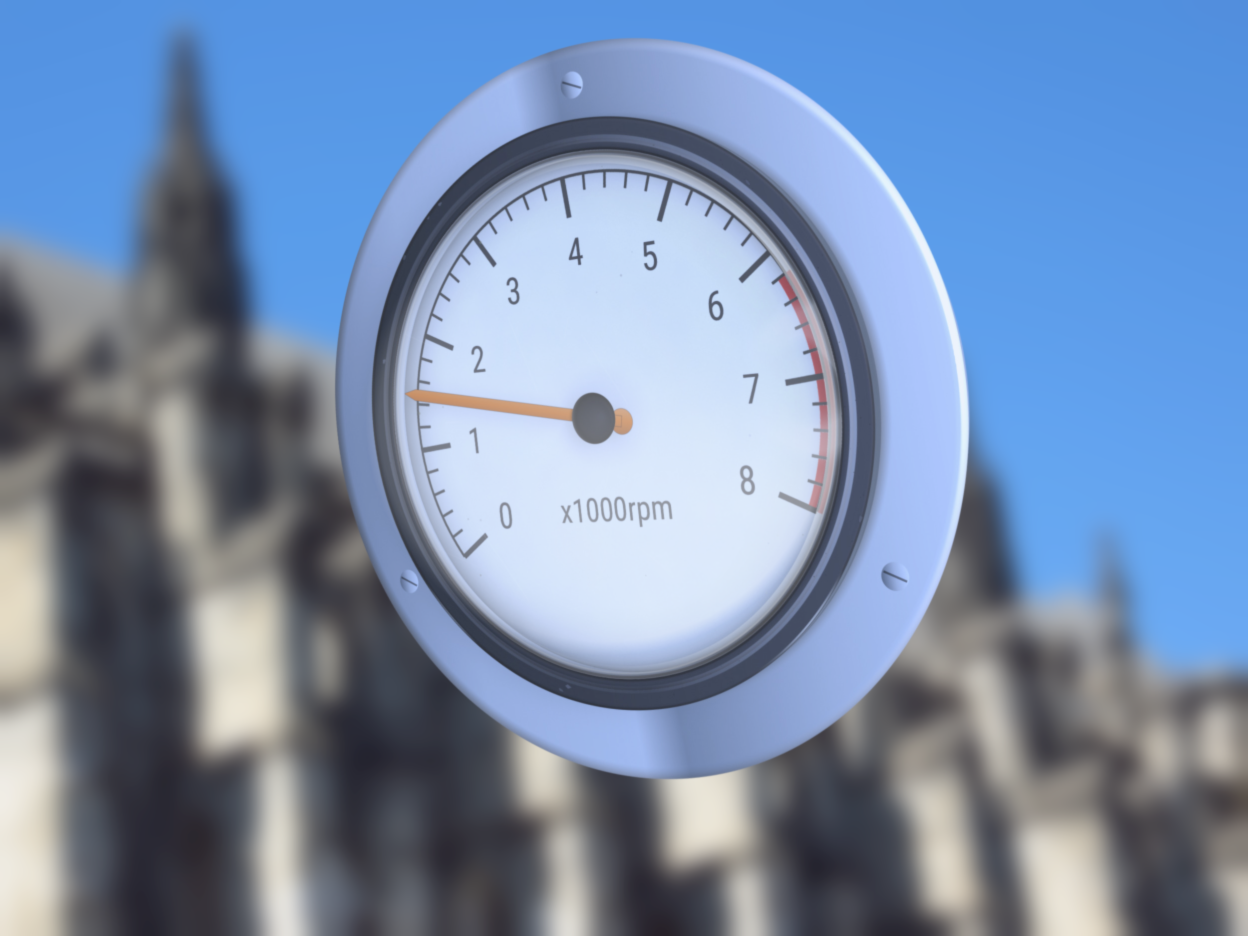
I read 1500 (rpm)
